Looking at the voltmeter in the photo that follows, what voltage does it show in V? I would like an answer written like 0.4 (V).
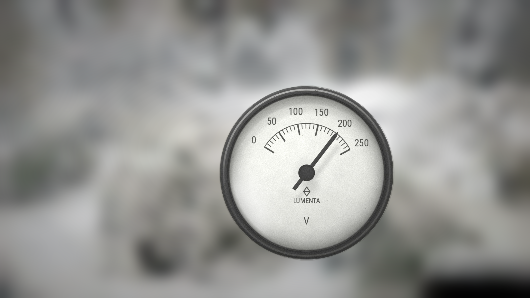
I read 200 (V)
